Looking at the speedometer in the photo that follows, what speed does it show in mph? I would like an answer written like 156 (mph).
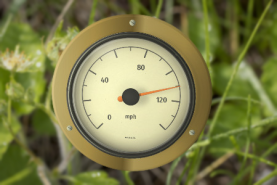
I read 110 (mph)
